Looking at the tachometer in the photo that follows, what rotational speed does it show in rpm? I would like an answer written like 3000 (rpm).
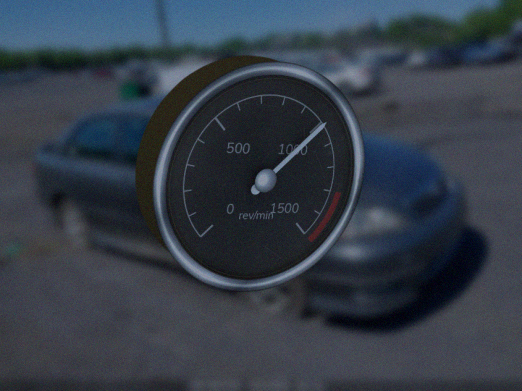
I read 1000 (rpm)
